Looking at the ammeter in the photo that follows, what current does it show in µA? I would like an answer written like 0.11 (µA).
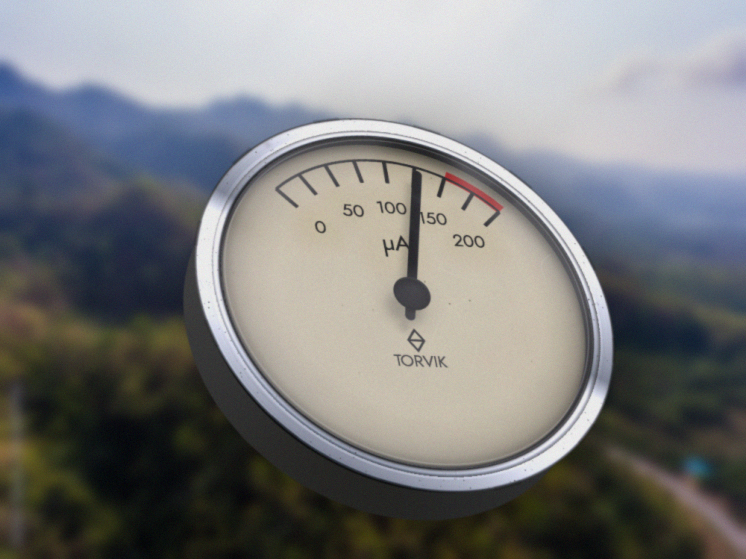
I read 125 (µA)
